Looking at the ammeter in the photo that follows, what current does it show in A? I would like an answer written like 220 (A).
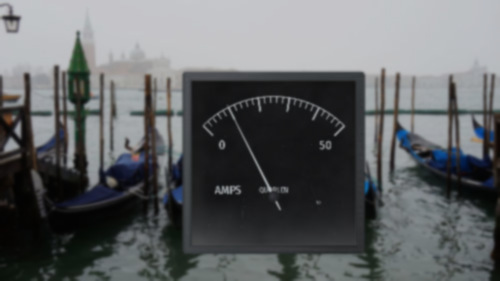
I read 10 (A)
